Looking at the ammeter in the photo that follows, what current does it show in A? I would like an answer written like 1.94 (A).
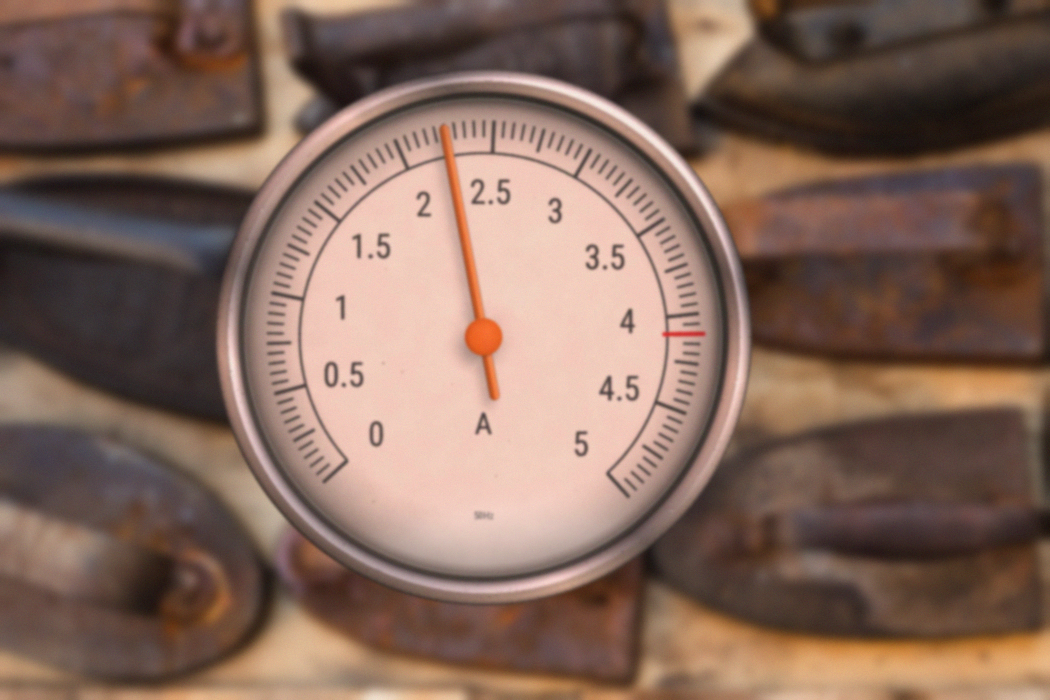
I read 2.25 (A)
